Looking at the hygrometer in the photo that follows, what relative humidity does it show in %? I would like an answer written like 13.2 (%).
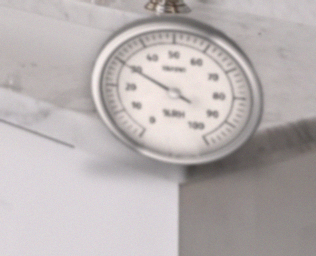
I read 30 (%)
